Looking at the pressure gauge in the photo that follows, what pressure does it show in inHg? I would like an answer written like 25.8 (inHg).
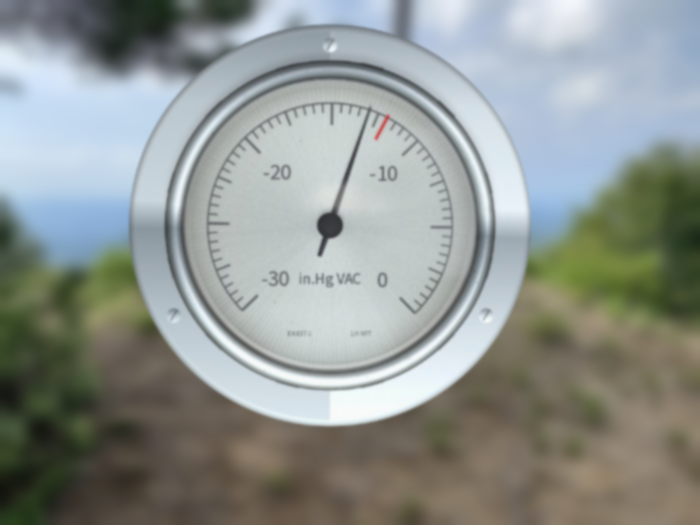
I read -13 (inHg)
